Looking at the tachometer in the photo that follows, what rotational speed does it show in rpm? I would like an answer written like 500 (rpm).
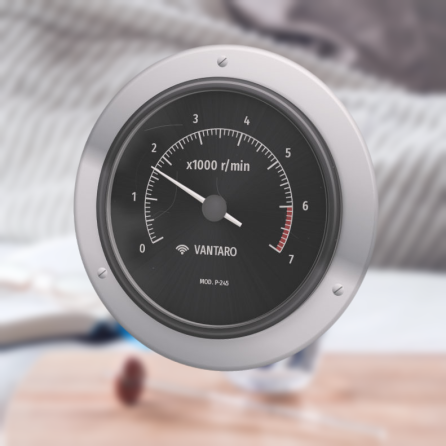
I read 1700 (rpm)
